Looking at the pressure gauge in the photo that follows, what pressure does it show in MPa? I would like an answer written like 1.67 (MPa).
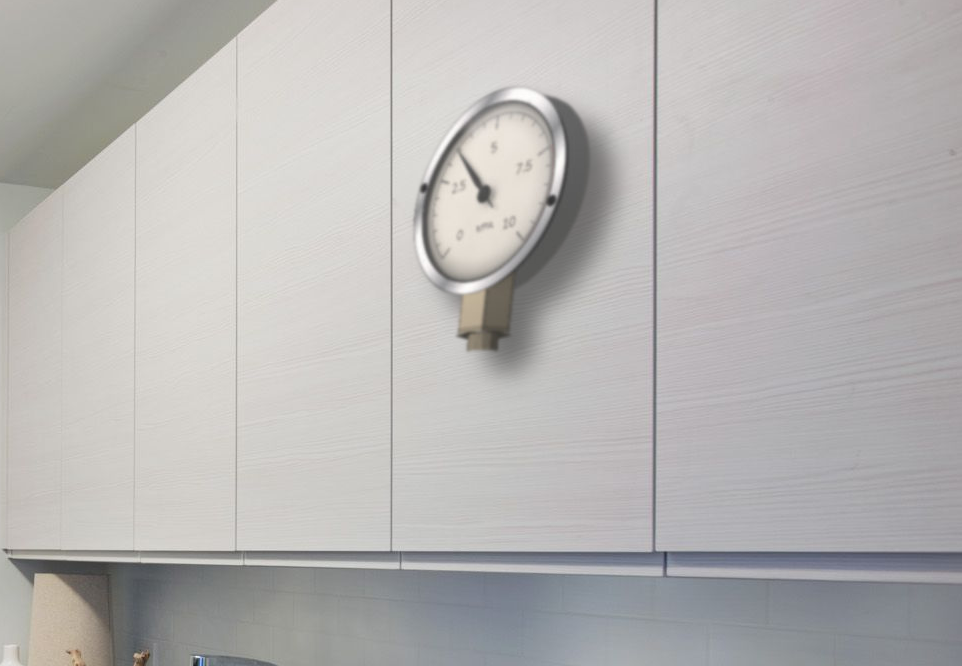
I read 3.5 (MPa)
